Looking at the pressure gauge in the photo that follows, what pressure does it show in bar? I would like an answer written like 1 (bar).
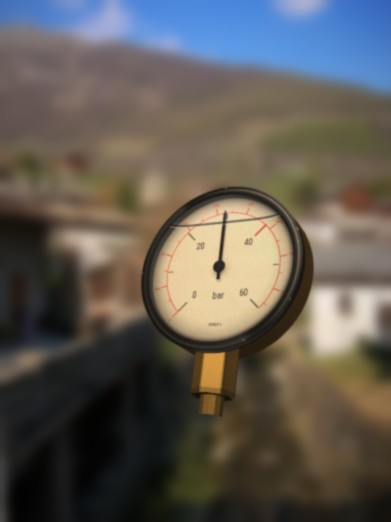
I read 30 (bar)
